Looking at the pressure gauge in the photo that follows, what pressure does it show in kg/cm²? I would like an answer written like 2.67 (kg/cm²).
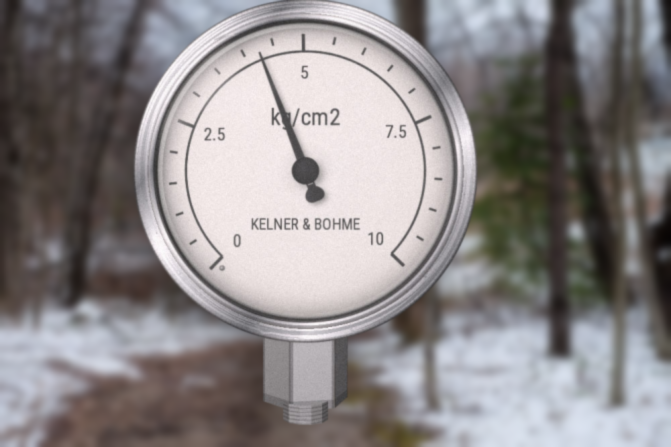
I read 4.25 (kg/cm²)
